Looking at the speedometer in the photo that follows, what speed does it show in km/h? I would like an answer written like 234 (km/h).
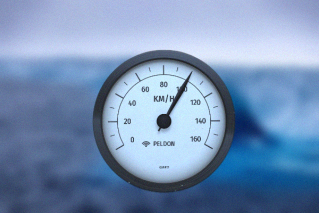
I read 100 (km/h)
